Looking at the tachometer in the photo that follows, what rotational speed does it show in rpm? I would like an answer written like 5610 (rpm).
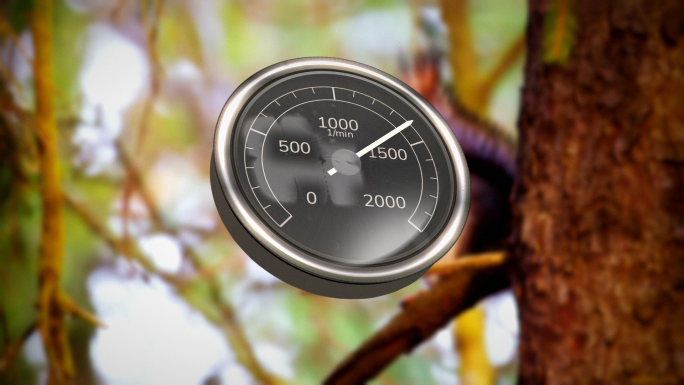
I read 1400 (rpm)
